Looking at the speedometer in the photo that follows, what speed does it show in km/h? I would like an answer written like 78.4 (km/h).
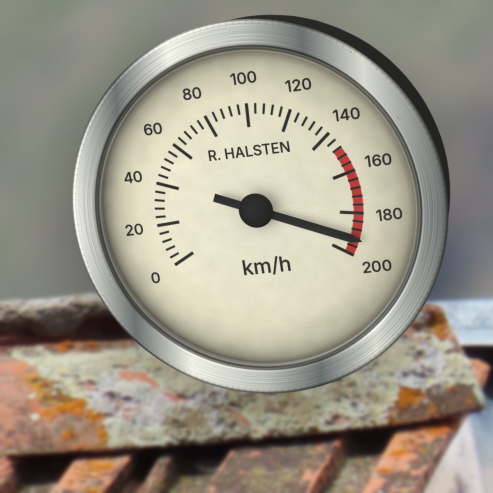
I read 192 (km/h)
